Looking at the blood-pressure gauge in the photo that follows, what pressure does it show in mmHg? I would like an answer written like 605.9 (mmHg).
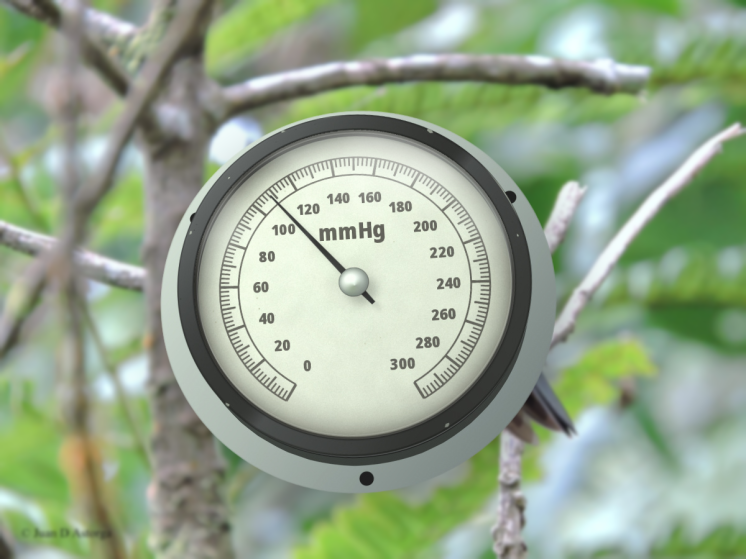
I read 108 (mmHg)
